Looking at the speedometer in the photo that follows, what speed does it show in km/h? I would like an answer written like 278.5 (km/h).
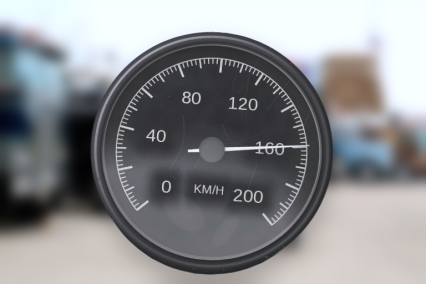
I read 160 (km/h)
